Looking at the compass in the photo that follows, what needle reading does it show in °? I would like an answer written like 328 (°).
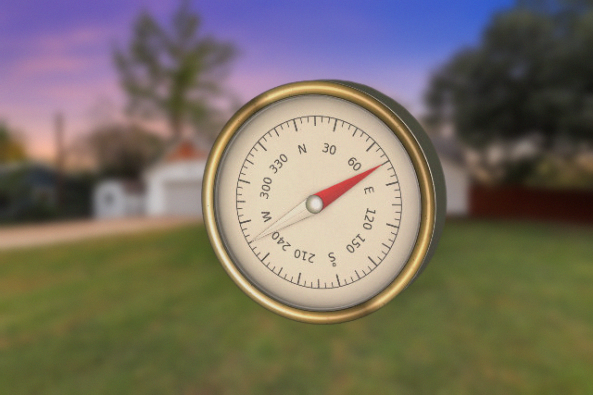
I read 75 (°)
